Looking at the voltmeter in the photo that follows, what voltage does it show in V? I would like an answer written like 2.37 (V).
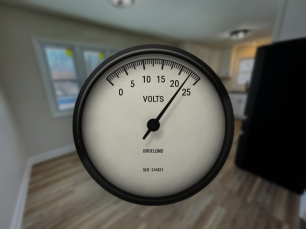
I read 22.5 (V)
